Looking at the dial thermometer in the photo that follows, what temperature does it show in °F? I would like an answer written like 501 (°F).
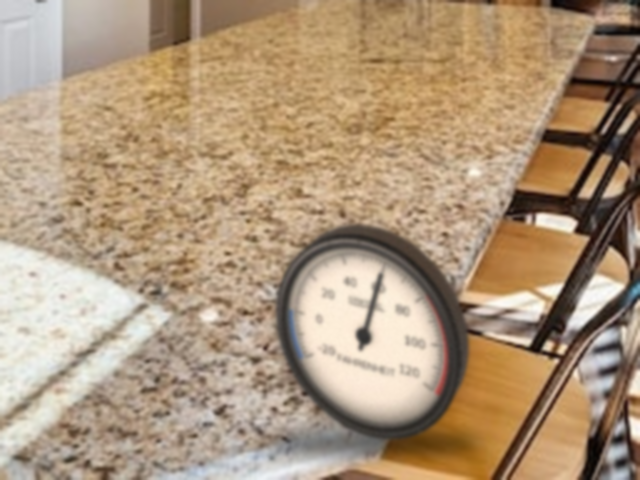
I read 60 (°F)
